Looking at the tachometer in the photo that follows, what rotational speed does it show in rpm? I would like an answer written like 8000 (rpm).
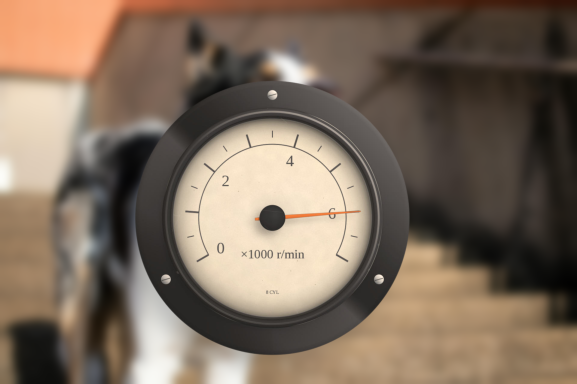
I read 6000 (rpm)
